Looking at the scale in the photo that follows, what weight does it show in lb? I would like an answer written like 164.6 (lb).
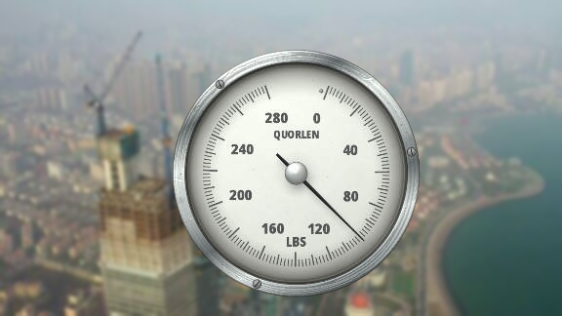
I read 100 (lb)
